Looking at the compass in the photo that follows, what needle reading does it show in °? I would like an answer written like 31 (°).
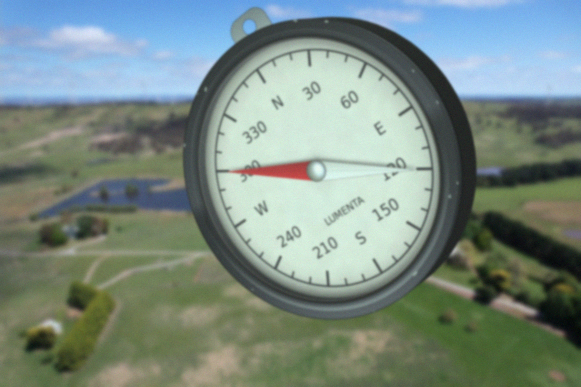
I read 300 (°)
